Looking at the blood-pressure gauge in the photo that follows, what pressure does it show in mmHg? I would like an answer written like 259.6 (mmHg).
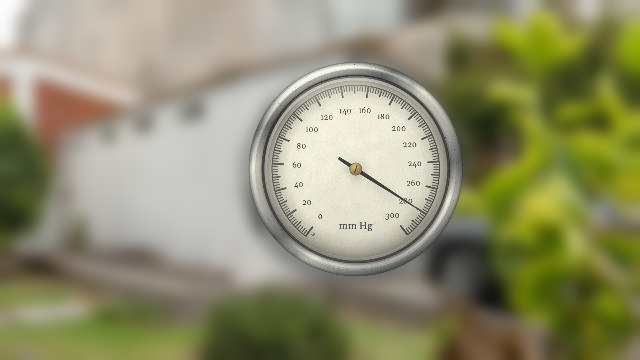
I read 280 (mmHg)
